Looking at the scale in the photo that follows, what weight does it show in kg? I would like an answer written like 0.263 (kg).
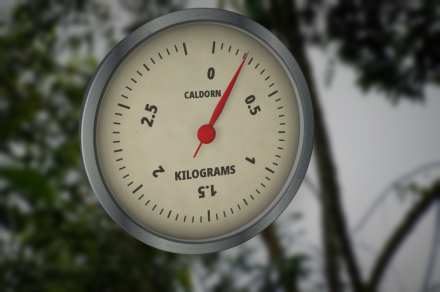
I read 0.2 (kg)
